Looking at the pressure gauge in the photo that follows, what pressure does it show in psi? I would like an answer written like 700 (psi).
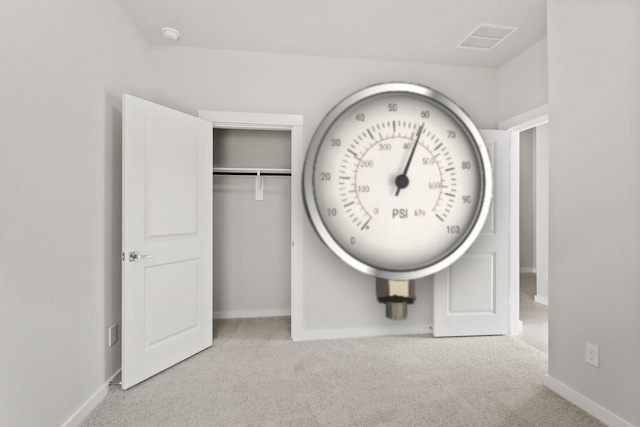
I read 60 (psi)
